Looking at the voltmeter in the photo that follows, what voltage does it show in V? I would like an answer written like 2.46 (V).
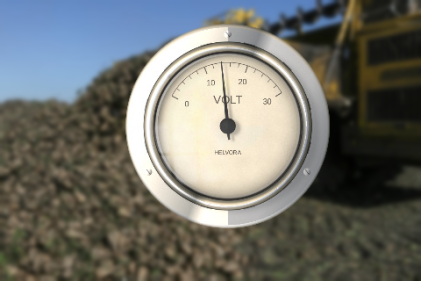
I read 14 (V)
